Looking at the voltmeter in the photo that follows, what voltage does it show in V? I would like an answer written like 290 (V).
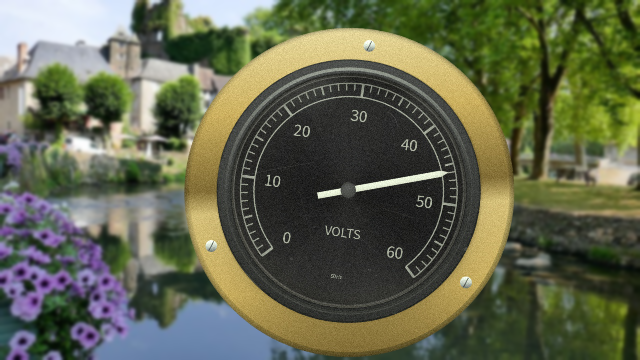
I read 46 (V)
